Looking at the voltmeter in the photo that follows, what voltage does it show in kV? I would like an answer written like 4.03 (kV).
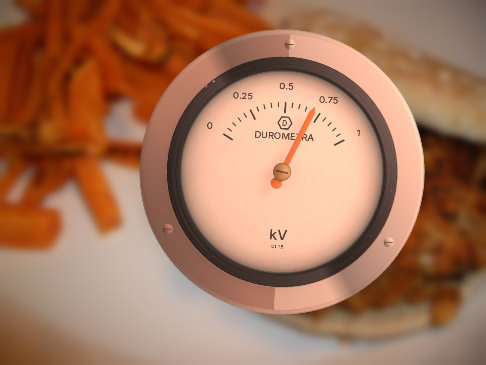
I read 0.7 (kV)
